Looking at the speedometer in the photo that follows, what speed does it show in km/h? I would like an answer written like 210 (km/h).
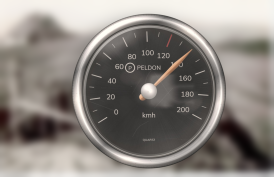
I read 140 (km/h)
